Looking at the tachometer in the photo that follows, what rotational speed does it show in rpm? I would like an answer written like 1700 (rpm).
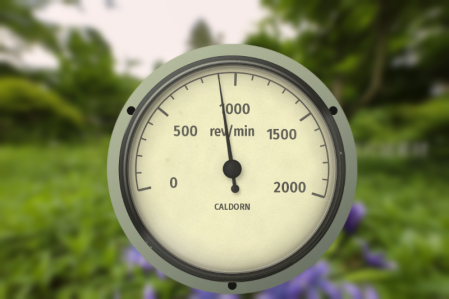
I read 900 (rpm)
